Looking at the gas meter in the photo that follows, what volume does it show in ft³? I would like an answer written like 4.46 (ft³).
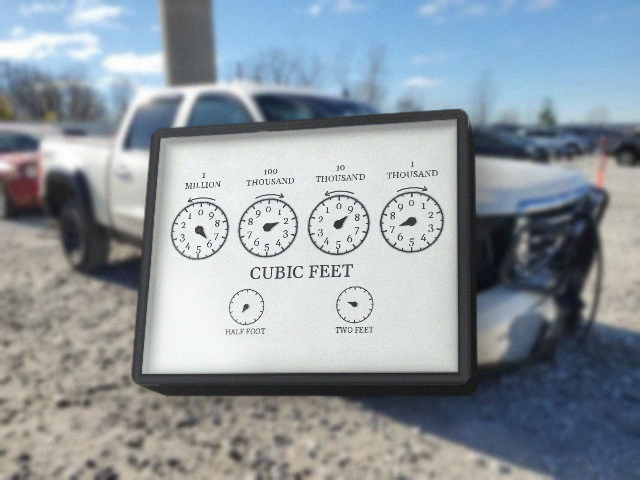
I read 618700 (ft³)
